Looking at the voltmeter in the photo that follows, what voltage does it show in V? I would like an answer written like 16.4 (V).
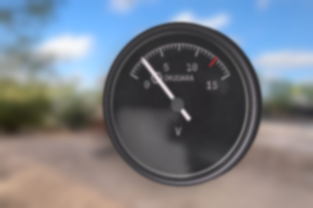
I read 2.5 (V)
